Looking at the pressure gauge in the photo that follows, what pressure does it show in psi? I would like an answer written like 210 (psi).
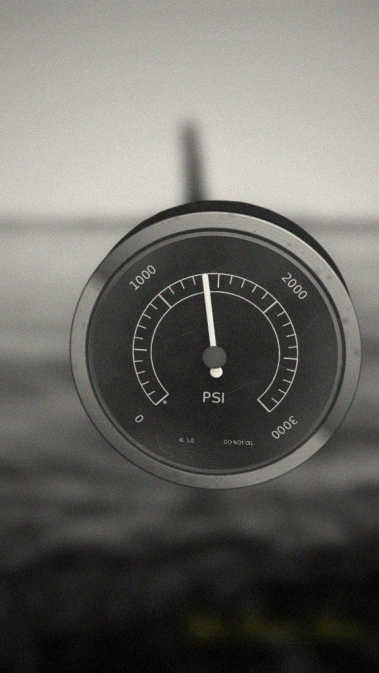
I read 1400 (psi)
